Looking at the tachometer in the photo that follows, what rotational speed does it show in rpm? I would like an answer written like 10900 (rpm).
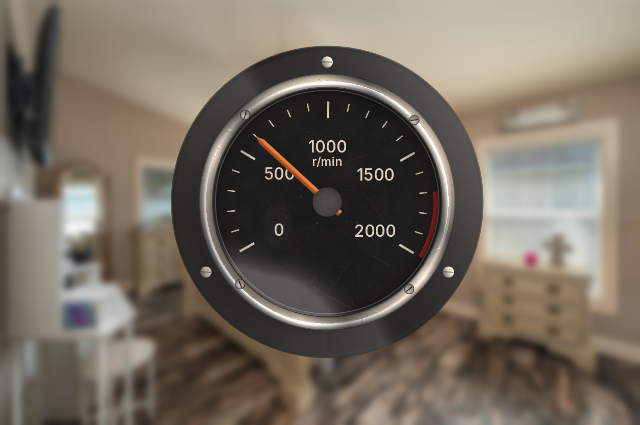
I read 600 (rpm)
